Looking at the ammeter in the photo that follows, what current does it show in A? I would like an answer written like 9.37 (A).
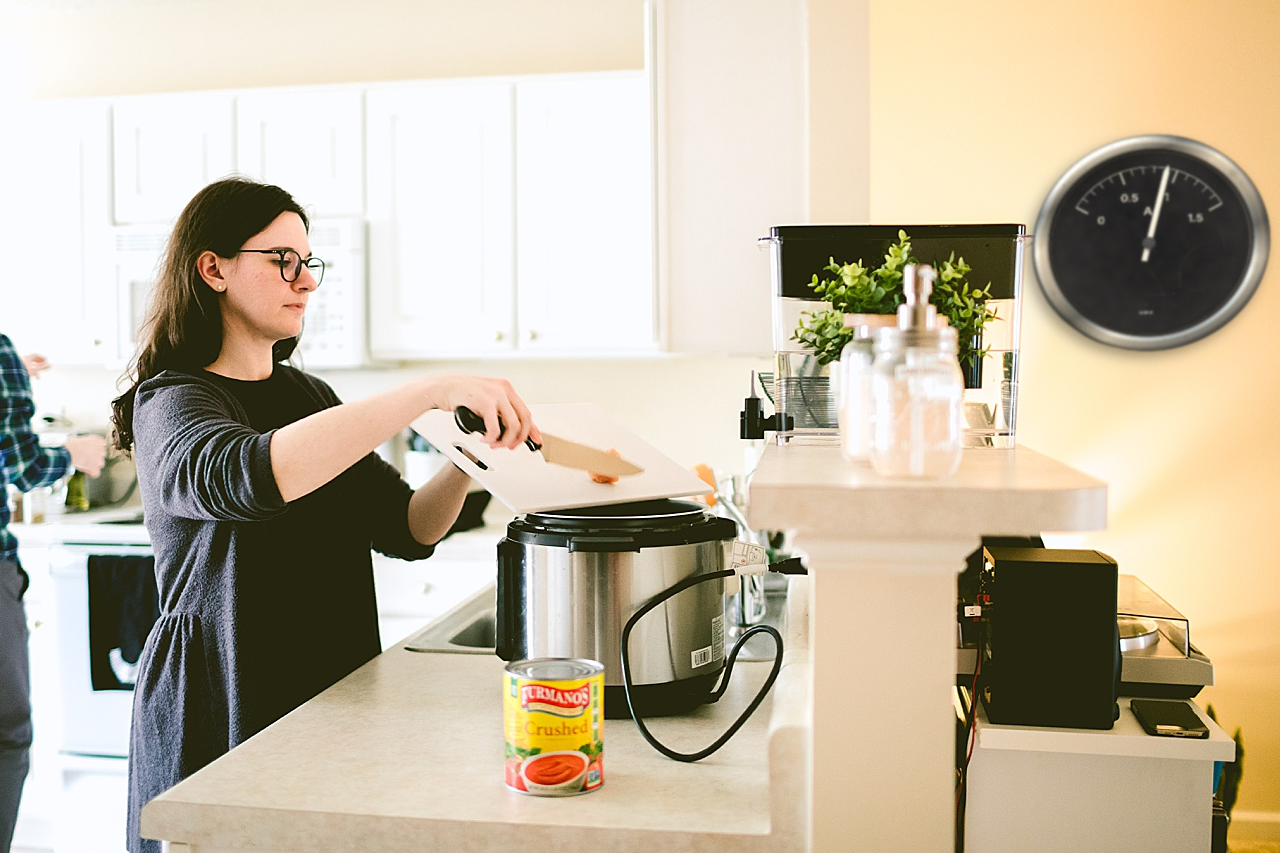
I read 0.9 (A)
